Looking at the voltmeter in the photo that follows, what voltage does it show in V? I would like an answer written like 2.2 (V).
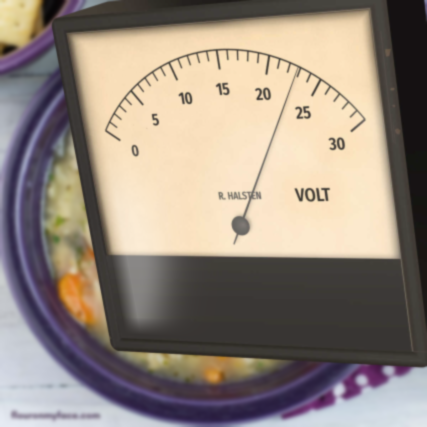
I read 23 (V)
